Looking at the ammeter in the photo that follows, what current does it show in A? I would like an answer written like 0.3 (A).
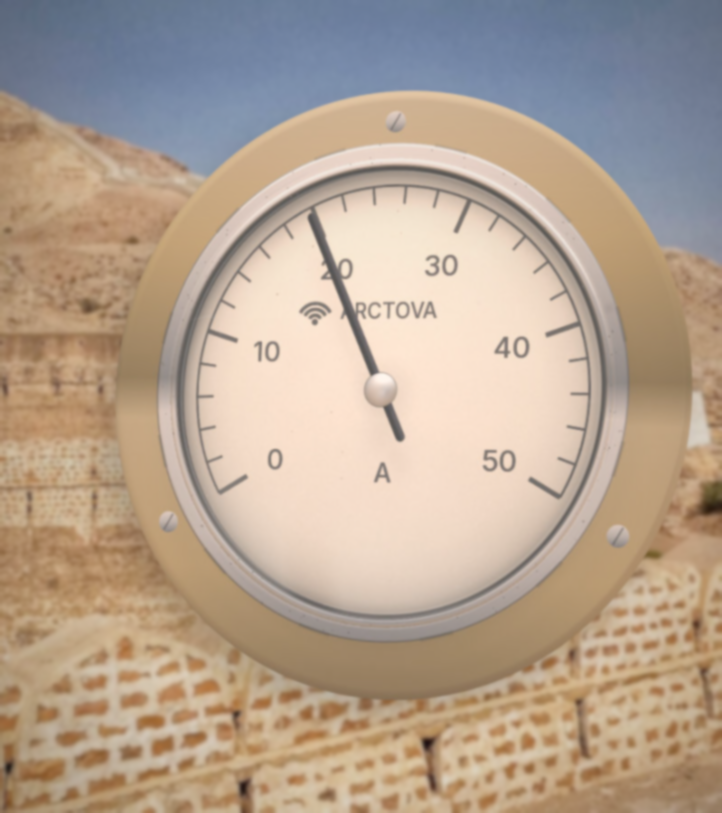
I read 20 (A)
